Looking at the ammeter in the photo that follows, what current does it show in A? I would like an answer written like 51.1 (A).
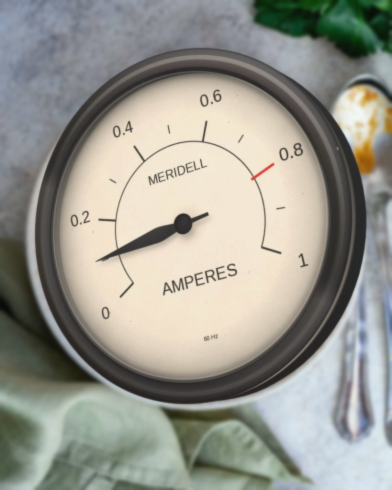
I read 0.1 (A)
